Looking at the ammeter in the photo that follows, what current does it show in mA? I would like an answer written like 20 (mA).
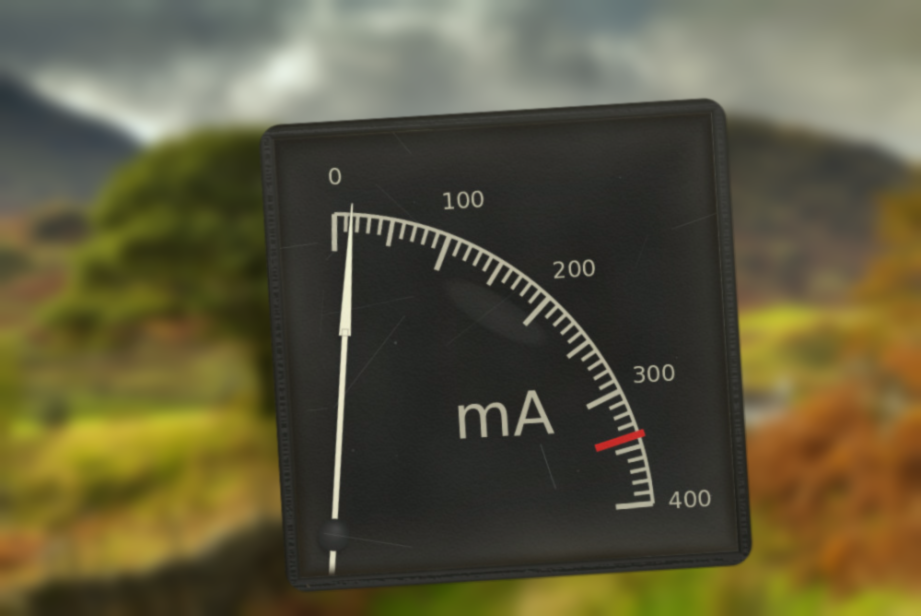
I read 15 (mA)
